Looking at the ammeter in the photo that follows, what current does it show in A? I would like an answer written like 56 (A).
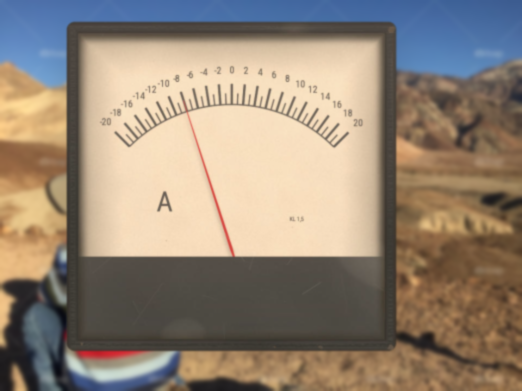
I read -8 (A)
